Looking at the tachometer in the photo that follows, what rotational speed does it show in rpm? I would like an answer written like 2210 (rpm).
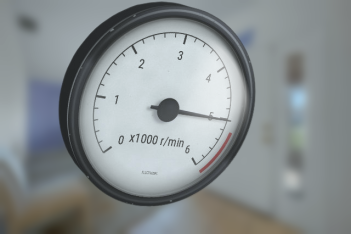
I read 5000 (rpm)
